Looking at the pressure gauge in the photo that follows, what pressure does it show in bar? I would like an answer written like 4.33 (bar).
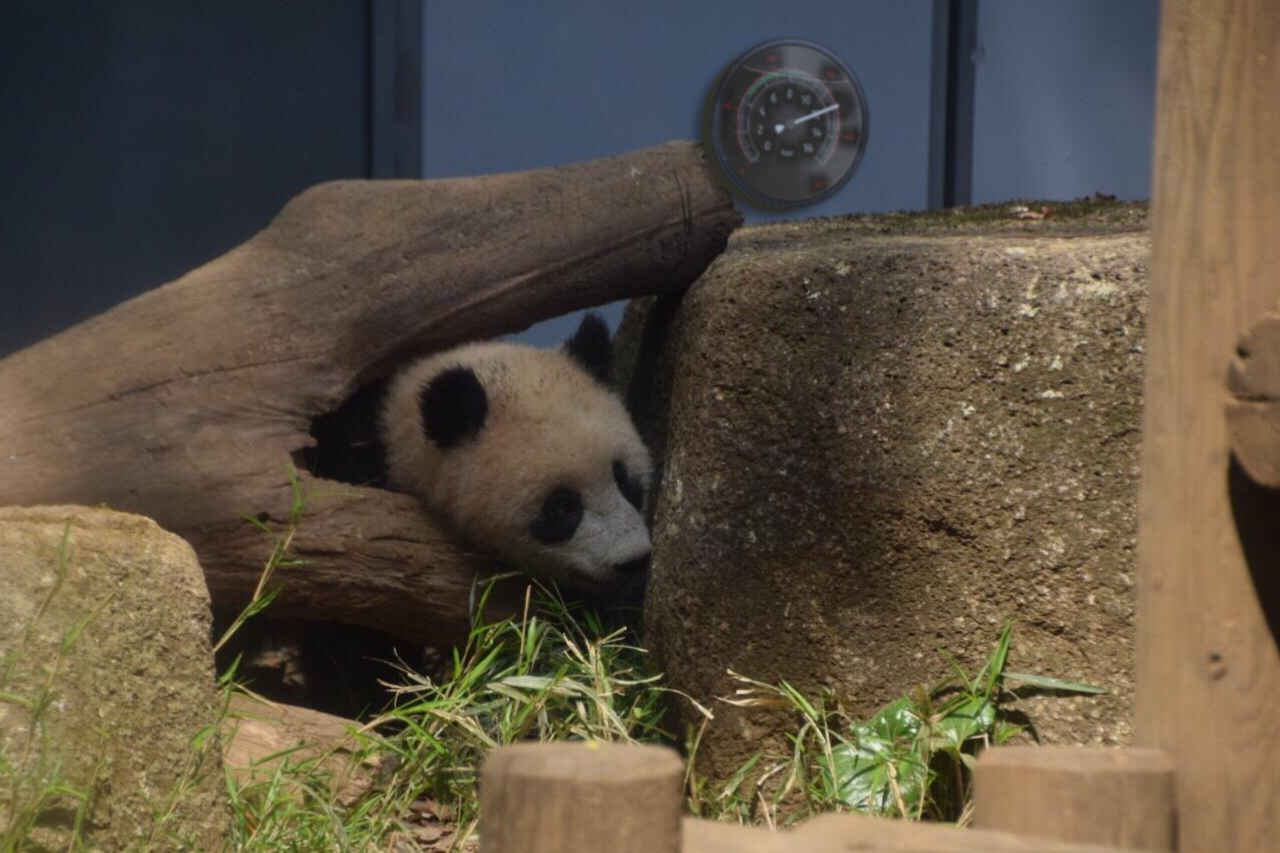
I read 12 (bar)
